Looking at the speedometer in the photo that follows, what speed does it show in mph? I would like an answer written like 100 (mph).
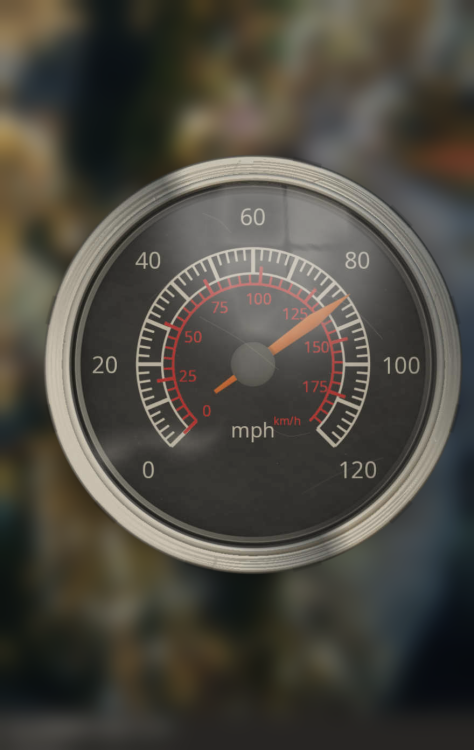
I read 84 (mph)
